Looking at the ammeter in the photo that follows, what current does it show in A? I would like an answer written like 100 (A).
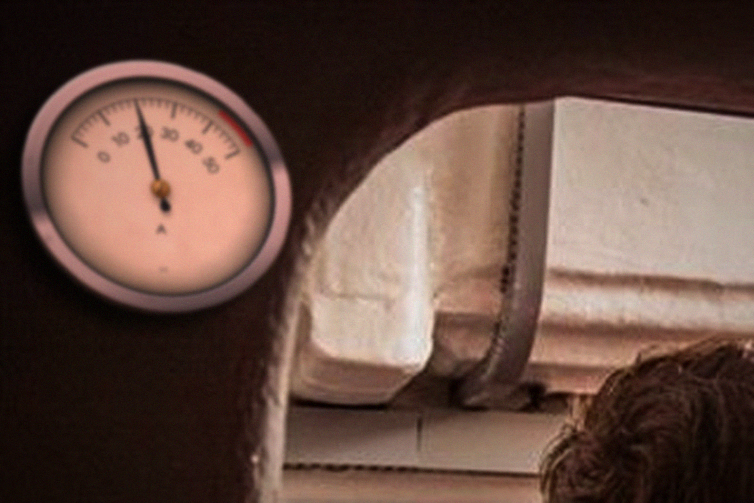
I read 20 (A)
